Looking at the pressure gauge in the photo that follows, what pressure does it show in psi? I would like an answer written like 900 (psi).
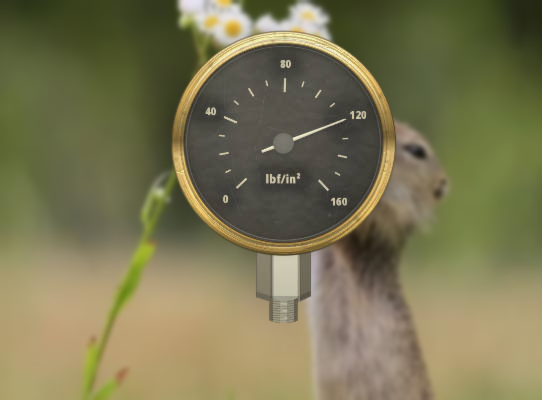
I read 120 (psi)
